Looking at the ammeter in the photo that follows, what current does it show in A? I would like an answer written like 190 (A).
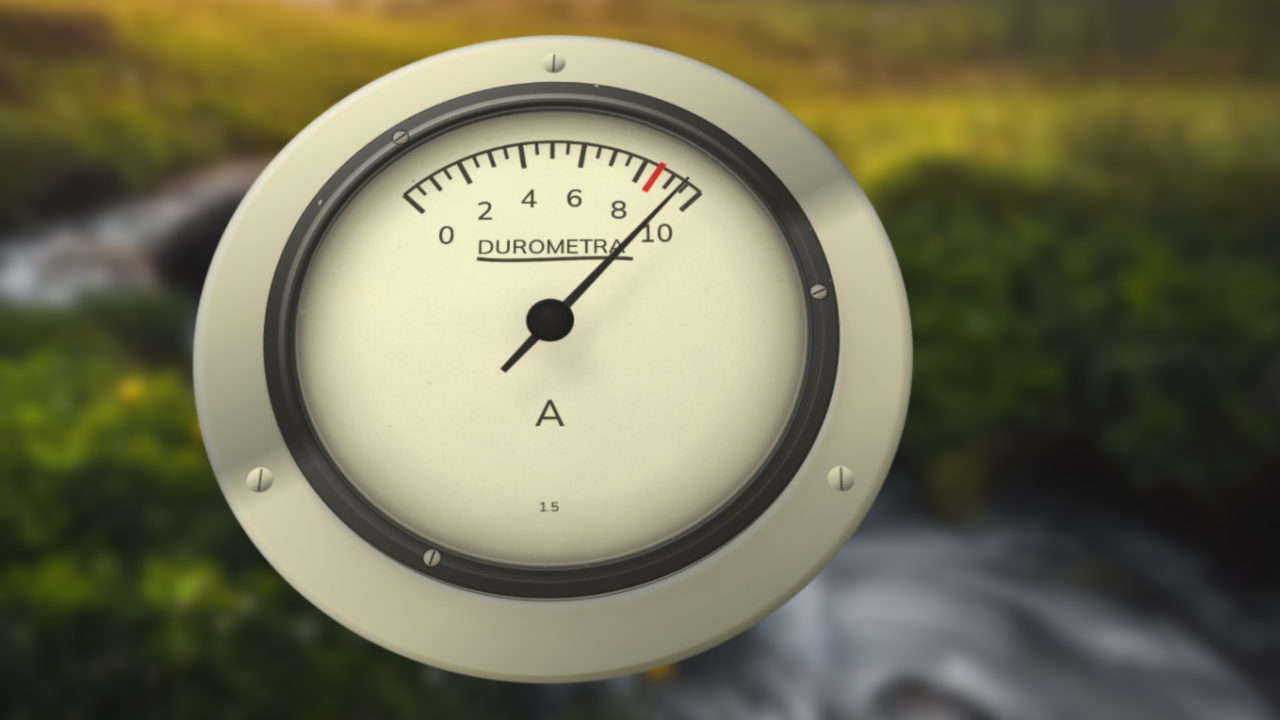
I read 9.5 (A)
